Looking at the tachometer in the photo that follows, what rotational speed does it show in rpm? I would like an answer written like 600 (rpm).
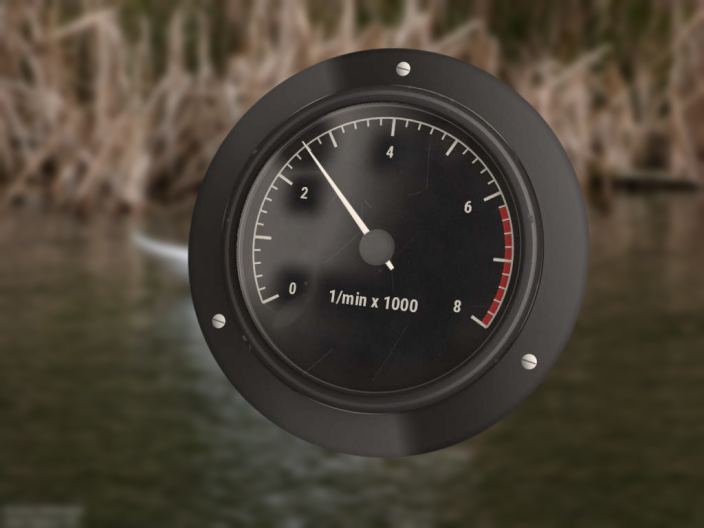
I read 2600 (rpm)
